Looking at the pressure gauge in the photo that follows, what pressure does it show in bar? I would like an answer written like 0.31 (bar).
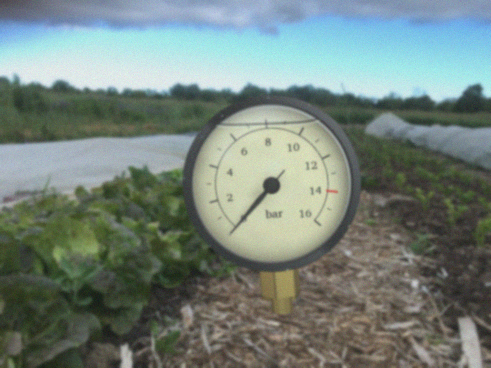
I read 0 (bar)
